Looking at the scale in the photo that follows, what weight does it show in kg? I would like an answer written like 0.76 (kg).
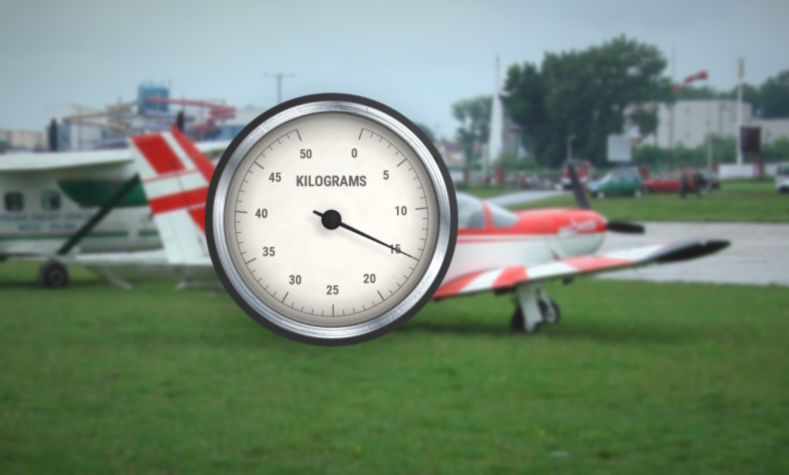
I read 15 (kg)
